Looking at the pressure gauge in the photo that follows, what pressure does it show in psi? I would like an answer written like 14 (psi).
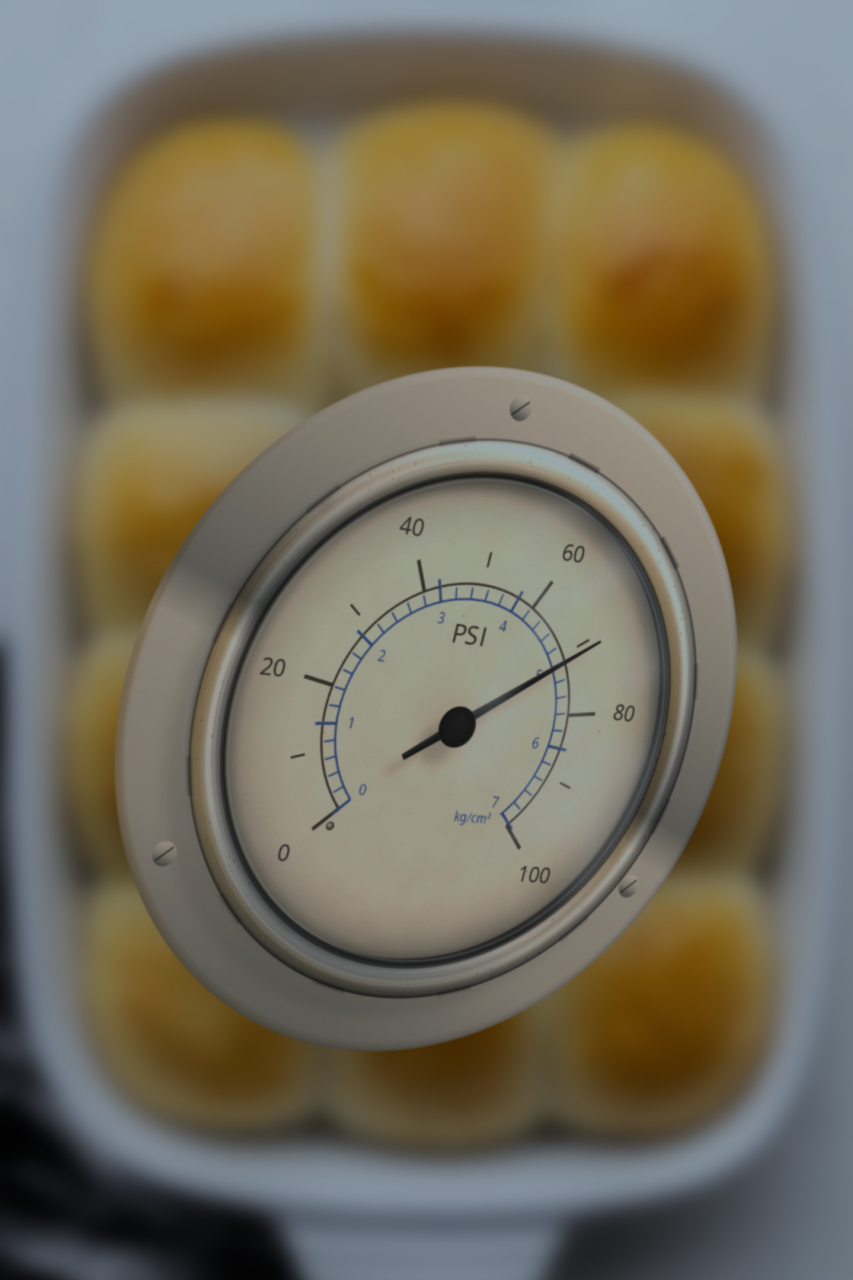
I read 70 (psi)
